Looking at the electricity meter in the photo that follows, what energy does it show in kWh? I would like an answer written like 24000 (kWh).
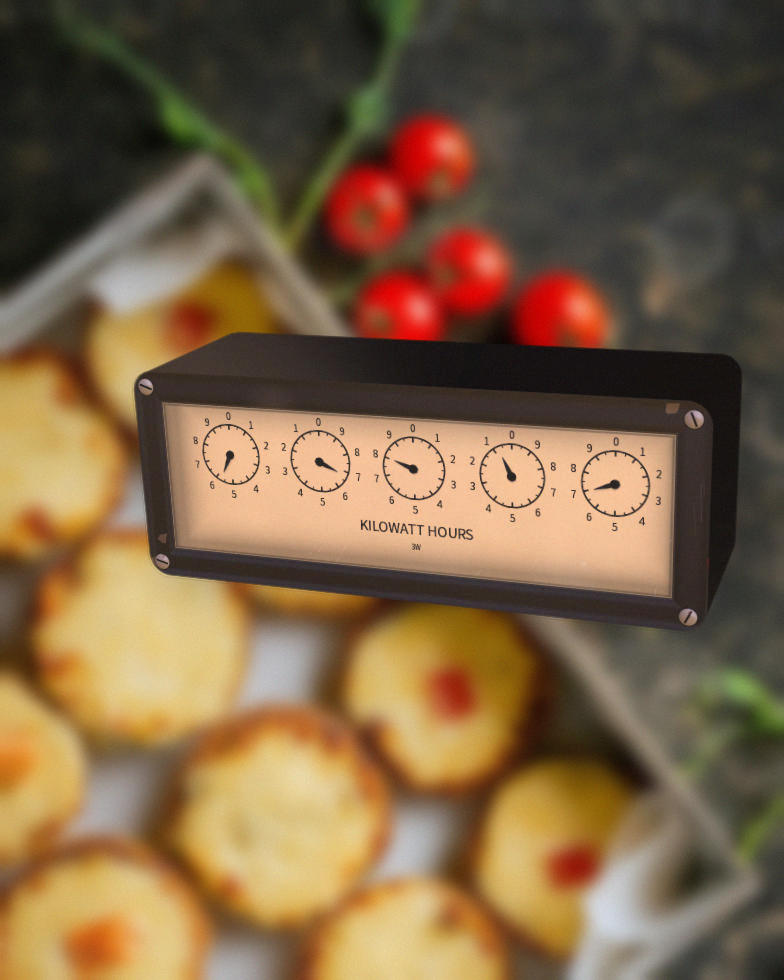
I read 56807 (kWh)
